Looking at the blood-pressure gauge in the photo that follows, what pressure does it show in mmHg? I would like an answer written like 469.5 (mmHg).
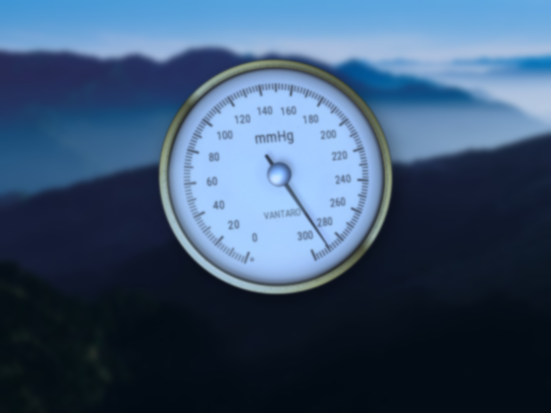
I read 290 (mmHg)
